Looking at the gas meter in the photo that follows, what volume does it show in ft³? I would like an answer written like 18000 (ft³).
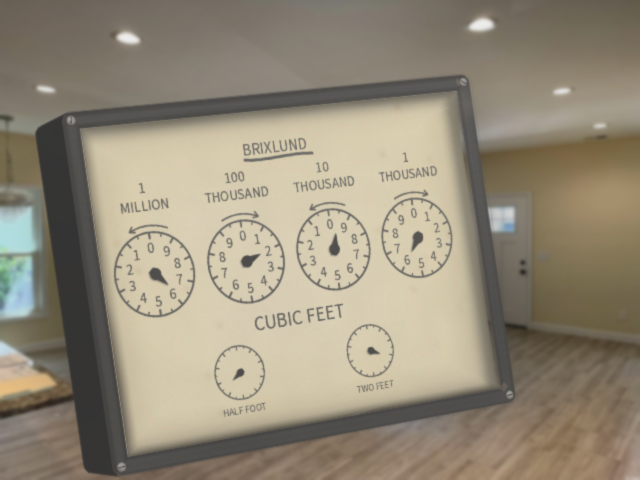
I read 619600 (ft³)
